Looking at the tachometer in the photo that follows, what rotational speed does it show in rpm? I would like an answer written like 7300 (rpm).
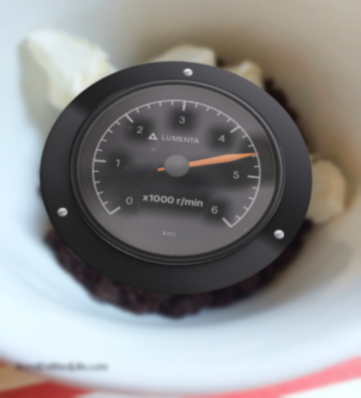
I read 4600 (rpm)
